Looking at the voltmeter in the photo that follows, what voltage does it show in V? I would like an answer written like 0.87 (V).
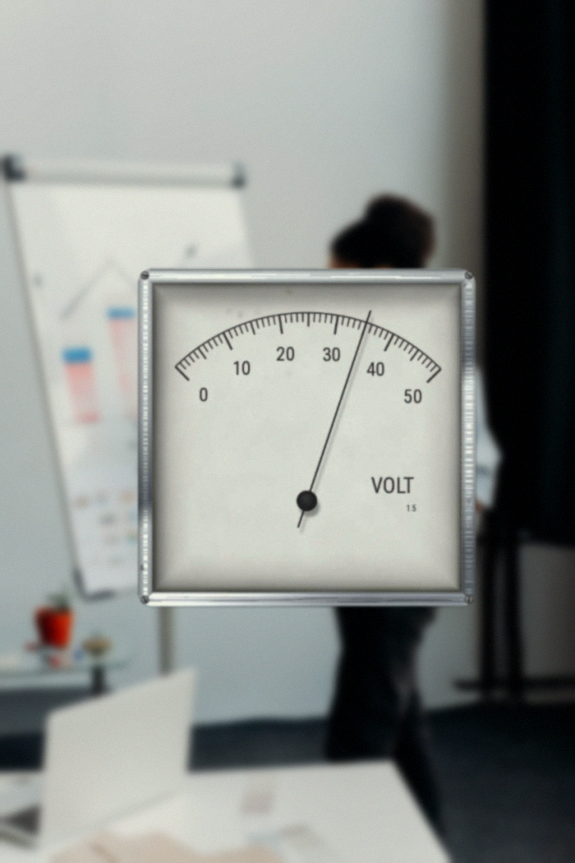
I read 35 (V)
